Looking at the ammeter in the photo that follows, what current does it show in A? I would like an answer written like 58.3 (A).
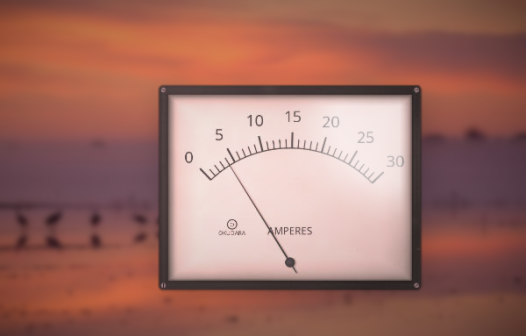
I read 4 (A)
